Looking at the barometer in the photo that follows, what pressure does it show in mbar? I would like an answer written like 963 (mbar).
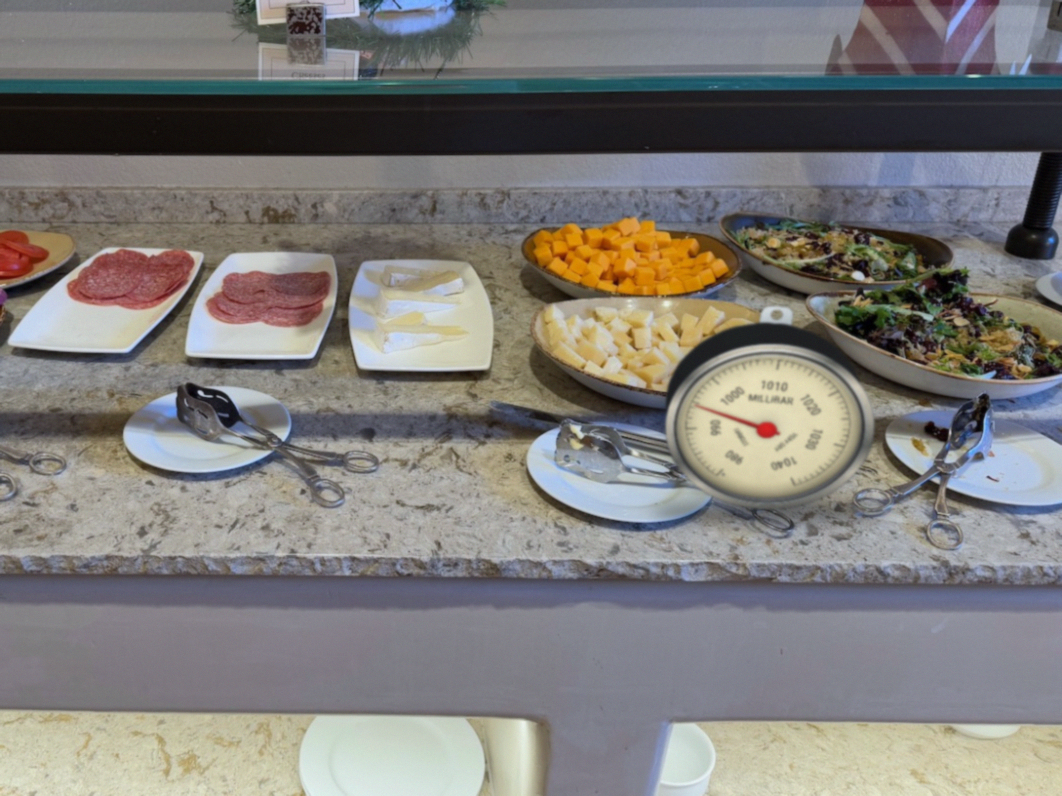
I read 995 (mbar)
